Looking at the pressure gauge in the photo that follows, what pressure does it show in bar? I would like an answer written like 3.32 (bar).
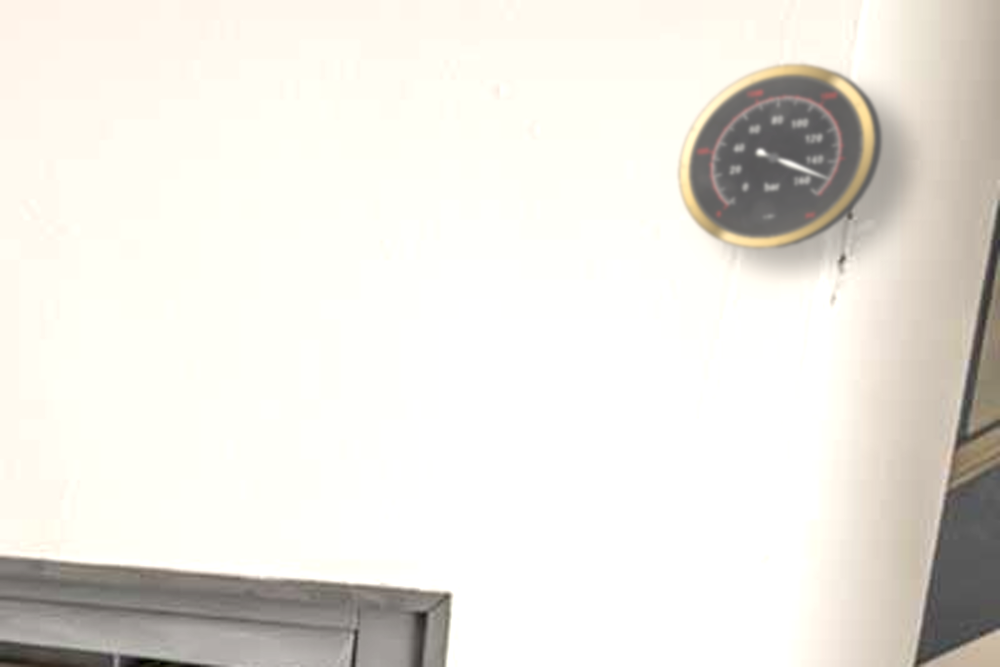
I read 150 (bar)
